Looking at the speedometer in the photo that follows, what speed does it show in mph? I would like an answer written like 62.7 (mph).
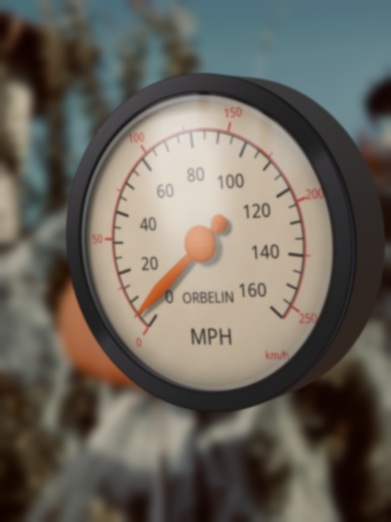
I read 5 (mph)
